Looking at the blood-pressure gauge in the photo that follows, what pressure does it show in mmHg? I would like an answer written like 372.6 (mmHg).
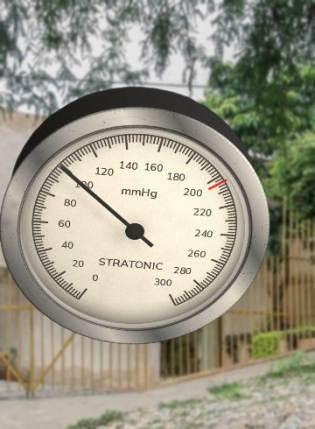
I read 100 (mmHg)
